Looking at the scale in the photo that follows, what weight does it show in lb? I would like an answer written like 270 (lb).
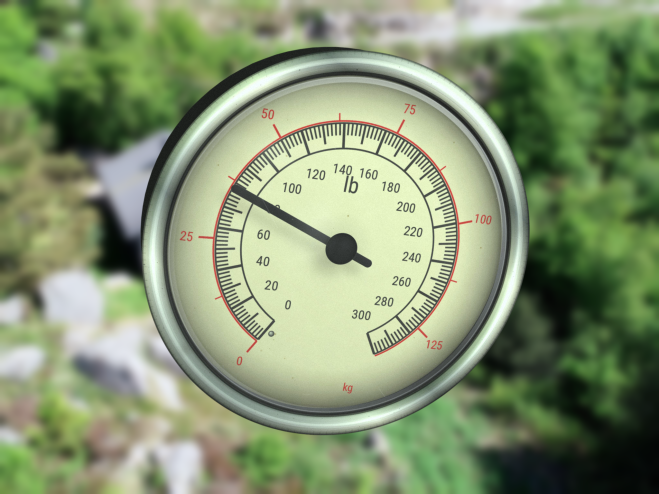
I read 80 (lb)
